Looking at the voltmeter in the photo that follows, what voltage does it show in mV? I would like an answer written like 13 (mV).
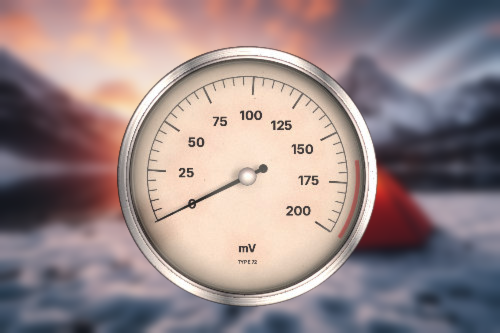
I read 0 (mV)
